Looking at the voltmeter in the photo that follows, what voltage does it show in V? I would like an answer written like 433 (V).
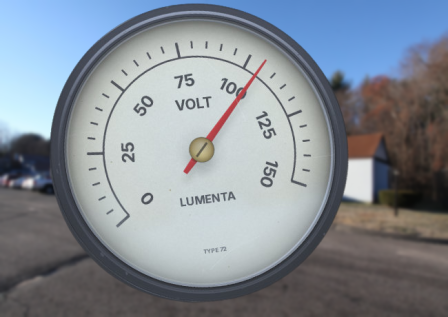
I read 105 (V)
